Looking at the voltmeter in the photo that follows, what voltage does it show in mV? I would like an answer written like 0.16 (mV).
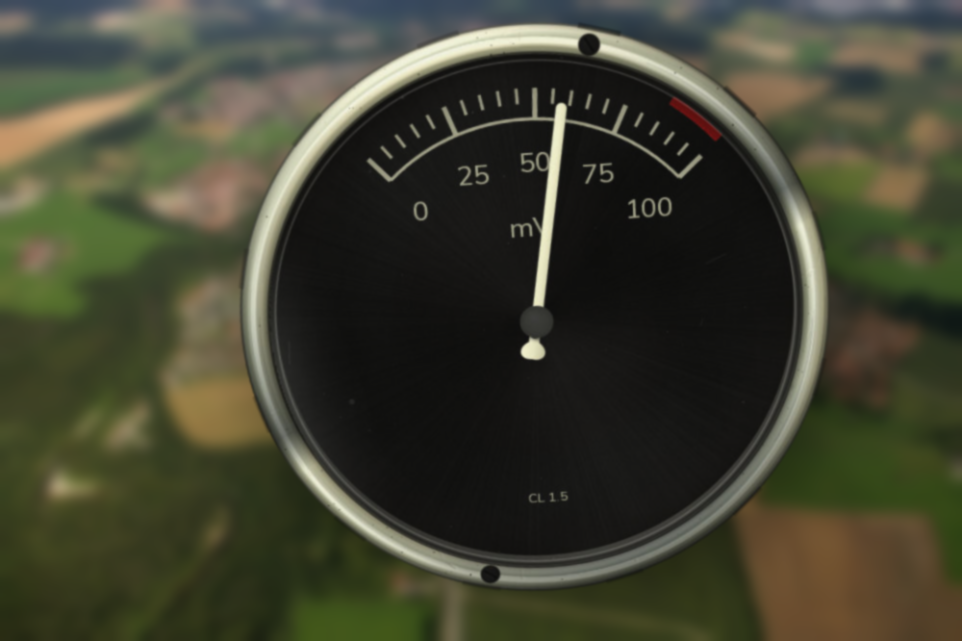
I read 57.5 (mV)
